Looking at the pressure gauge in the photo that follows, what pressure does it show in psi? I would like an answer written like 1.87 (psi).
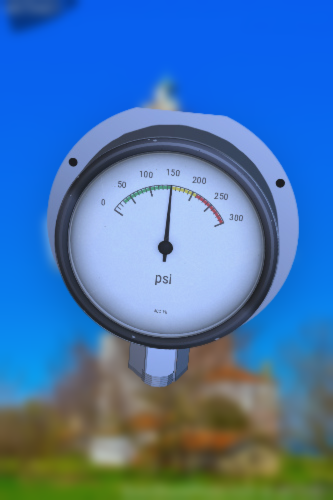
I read 150 (psi)
